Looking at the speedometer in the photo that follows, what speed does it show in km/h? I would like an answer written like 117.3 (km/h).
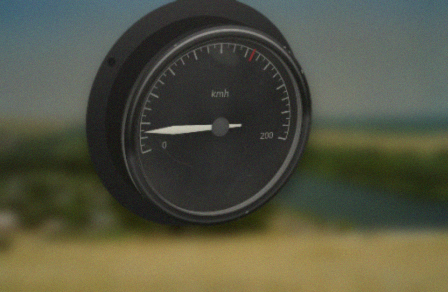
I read 15 (km/h)
